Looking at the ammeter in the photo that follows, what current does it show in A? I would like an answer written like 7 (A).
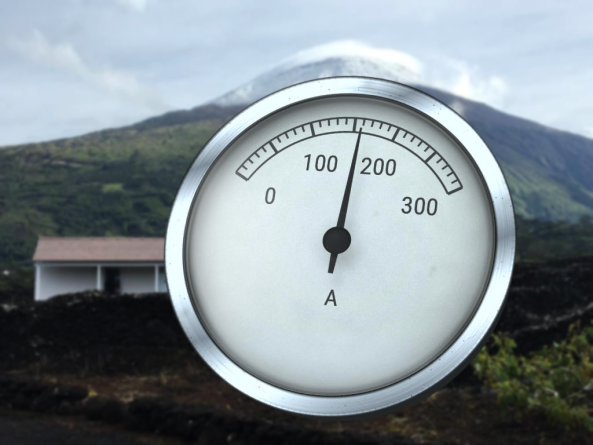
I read 160 (A)
